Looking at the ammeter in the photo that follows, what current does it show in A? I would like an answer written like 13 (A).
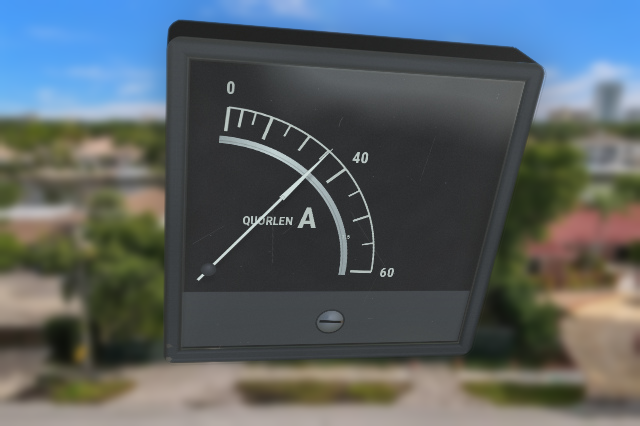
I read 35 (A)
